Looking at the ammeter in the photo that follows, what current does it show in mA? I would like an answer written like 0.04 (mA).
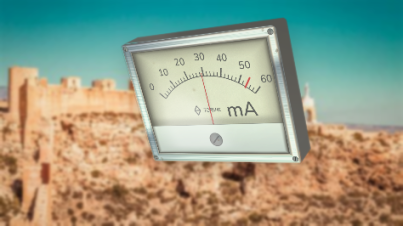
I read 30 (mA)
